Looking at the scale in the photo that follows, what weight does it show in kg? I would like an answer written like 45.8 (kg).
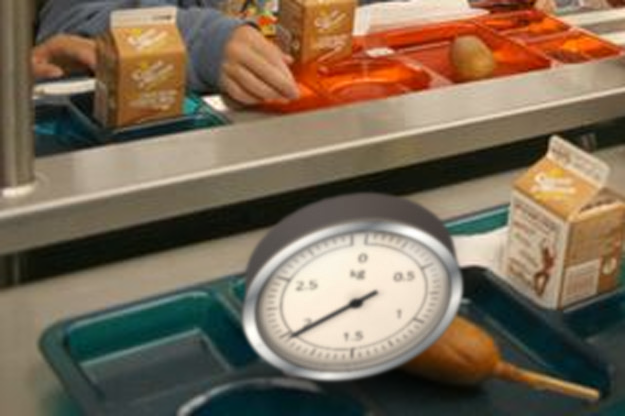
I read 2 (kg)
